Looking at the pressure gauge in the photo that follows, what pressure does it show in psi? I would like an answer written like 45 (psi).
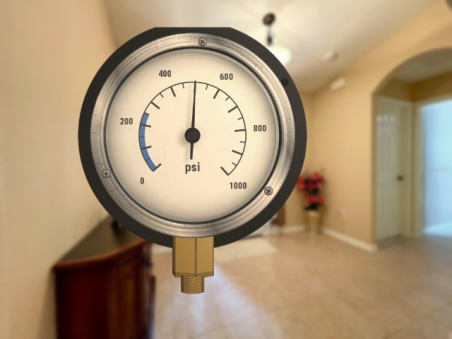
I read 500 (psi)
